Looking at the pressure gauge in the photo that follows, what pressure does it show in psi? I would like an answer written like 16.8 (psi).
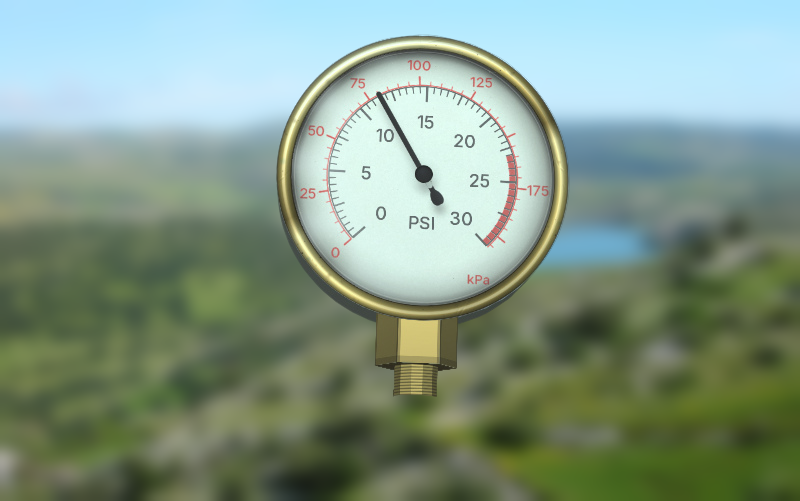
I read 11.5 (psi)
